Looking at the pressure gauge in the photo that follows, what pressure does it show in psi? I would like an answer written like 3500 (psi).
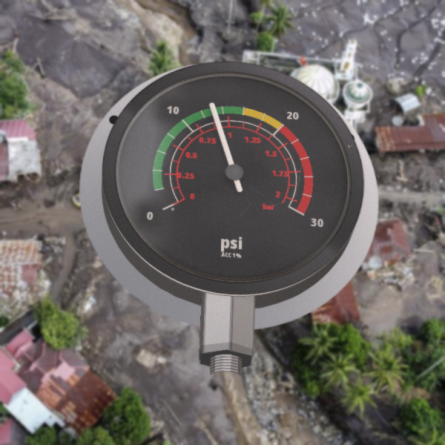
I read 13 (psi)
